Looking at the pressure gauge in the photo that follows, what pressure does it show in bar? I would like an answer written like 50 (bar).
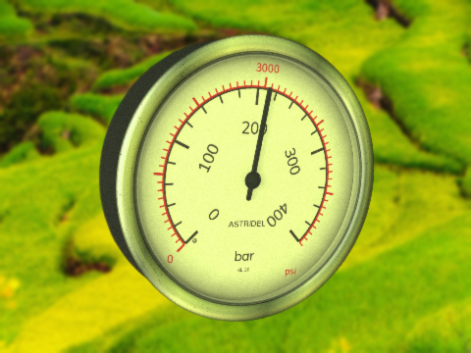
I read 210 (bar)
